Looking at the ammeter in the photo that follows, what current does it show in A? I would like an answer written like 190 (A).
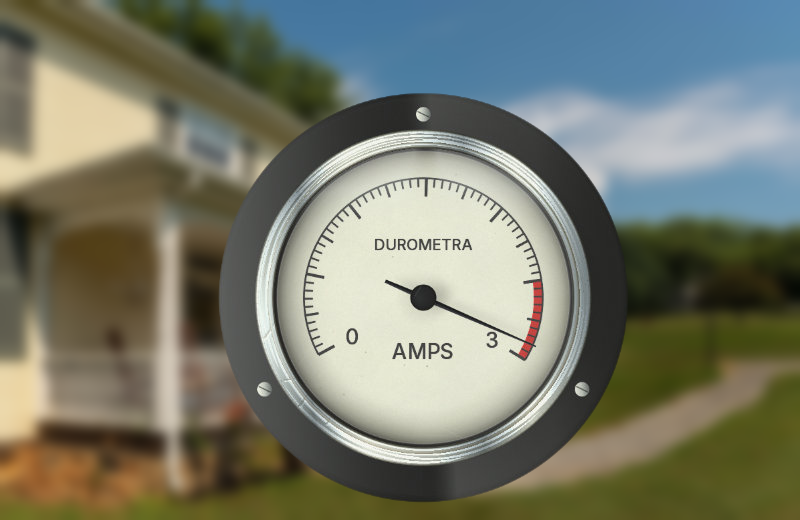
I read 2.9 (A)
